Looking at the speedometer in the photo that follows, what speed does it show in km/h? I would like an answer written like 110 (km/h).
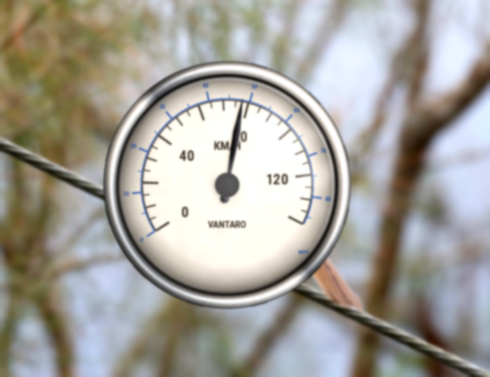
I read 77.5 (km/h)
